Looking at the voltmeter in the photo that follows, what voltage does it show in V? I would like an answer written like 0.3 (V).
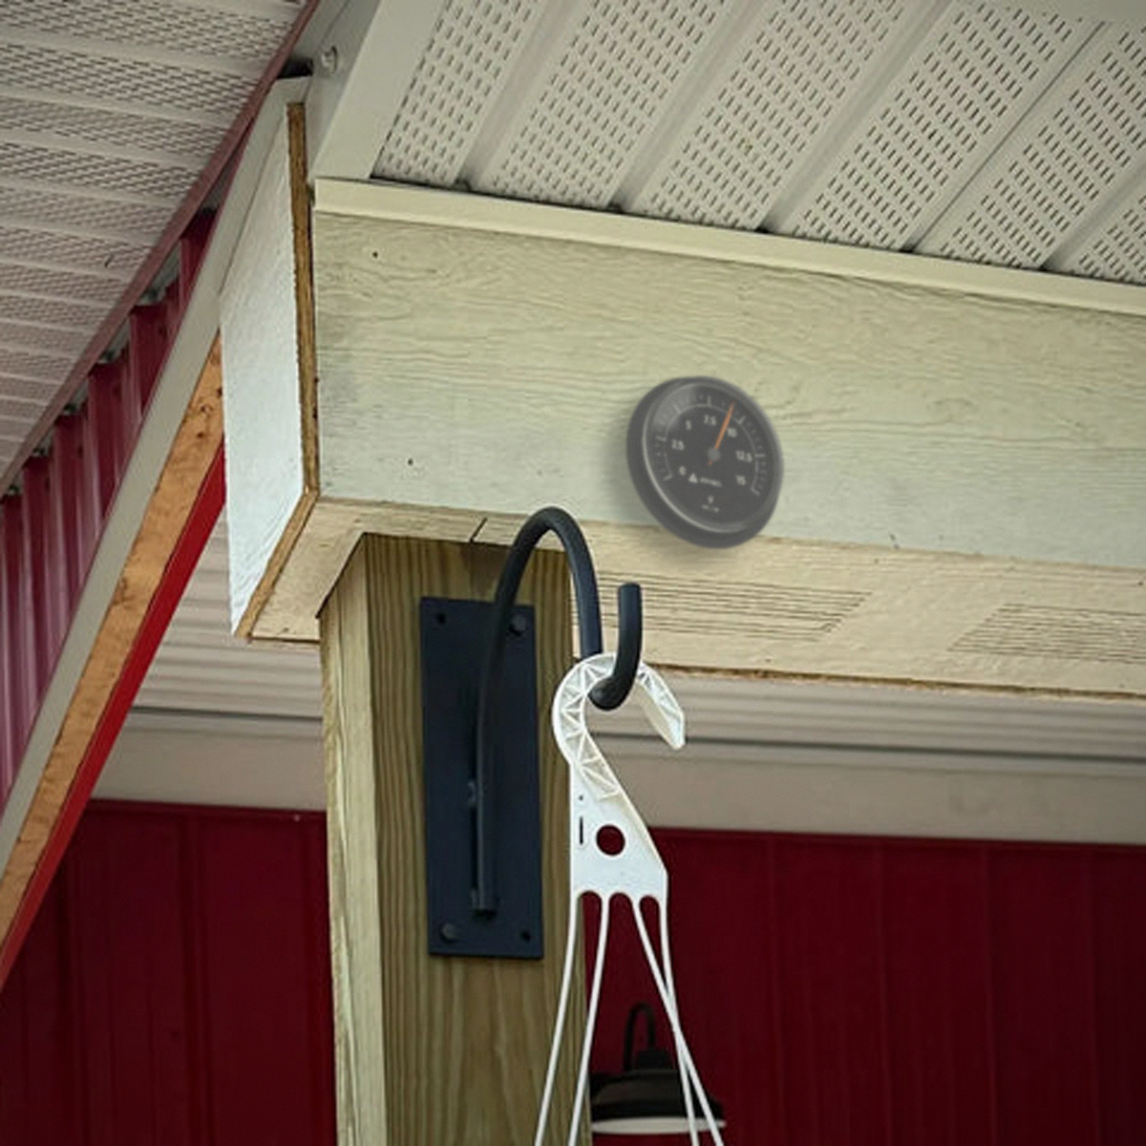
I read 9 (V)
